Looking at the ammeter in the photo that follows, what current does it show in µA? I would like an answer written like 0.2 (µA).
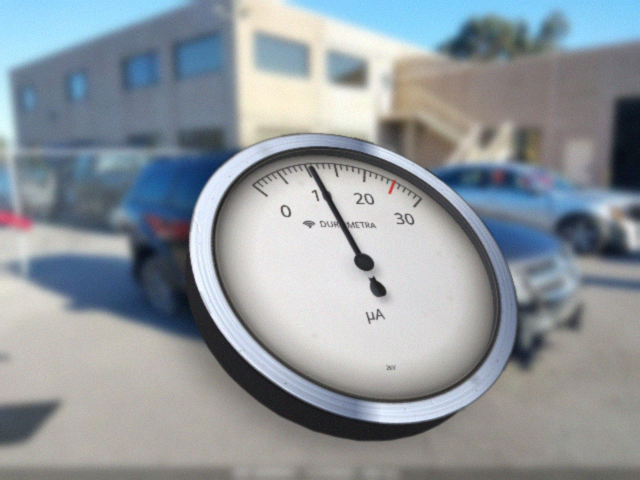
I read 10 (µA)
